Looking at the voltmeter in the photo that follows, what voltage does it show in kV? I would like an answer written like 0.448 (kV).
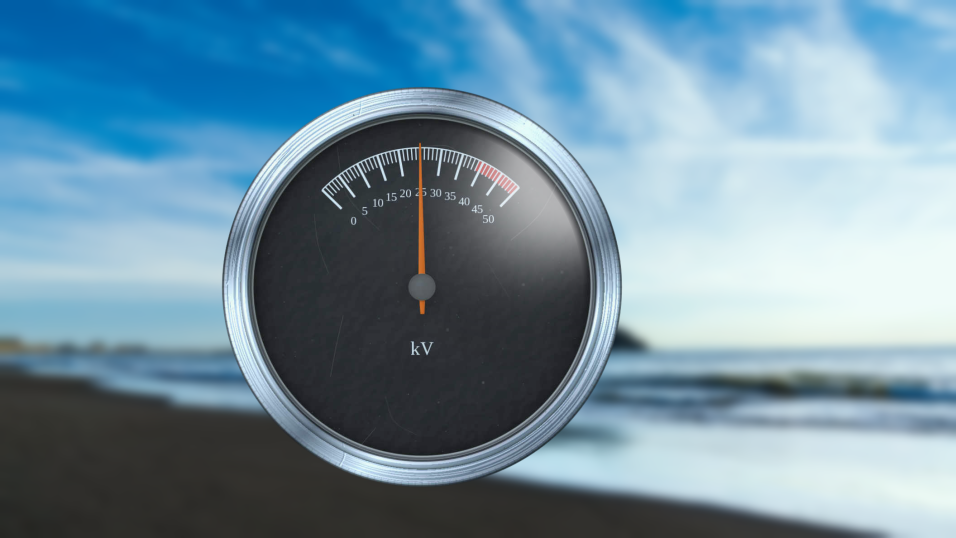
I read 25 (kV)
